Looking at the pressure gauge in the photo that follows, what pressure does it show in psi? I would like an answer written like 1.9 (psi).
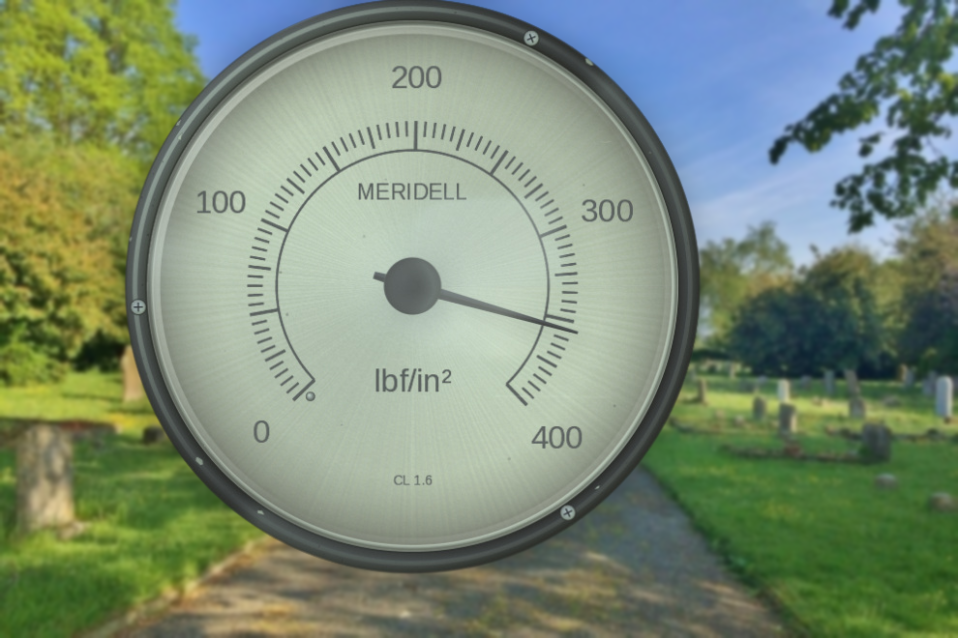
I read 355 (psi)
